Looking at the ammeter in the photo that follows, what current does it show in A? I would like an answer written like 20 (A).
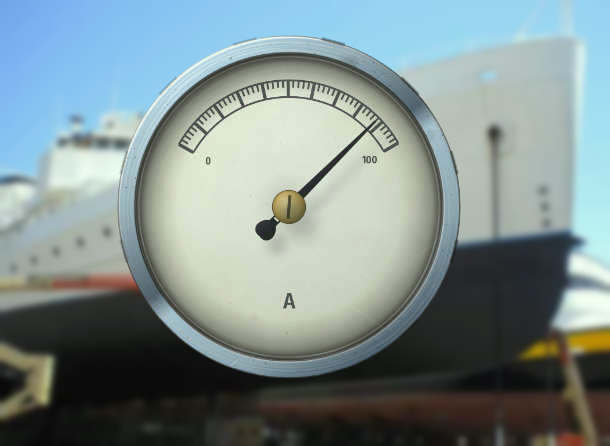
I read 88 (A)
